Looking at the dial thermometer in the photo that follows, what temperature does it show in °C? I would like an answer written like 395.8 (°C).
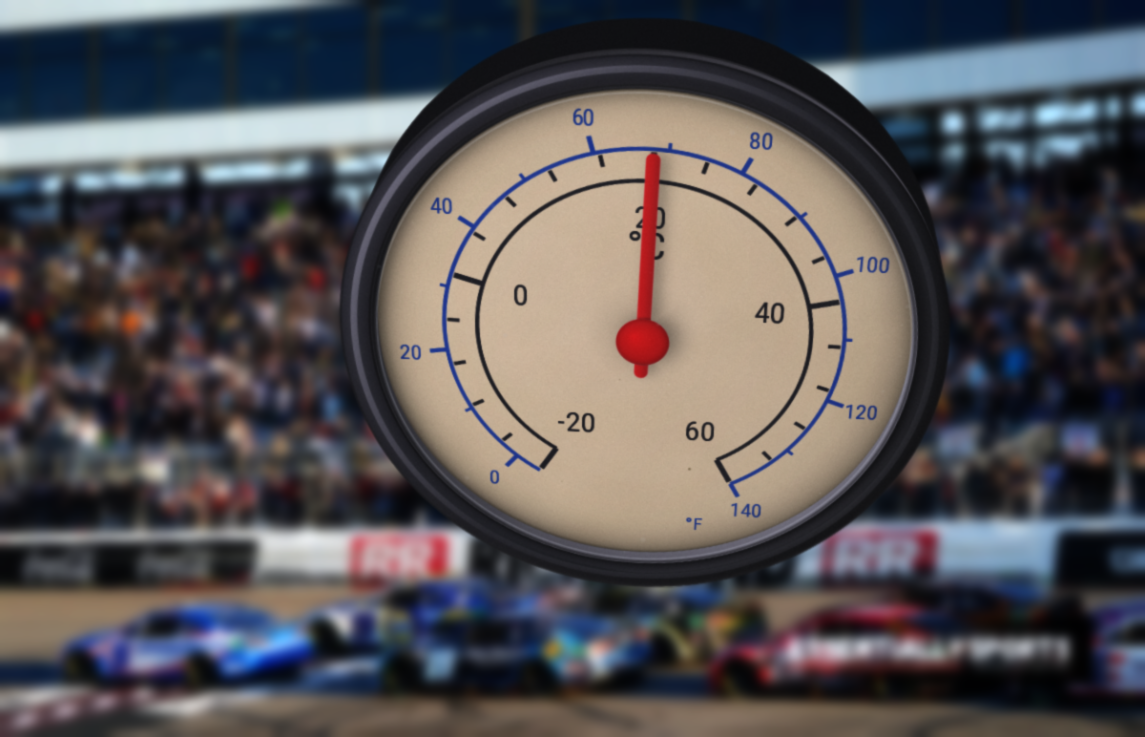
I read 20 (°C)
